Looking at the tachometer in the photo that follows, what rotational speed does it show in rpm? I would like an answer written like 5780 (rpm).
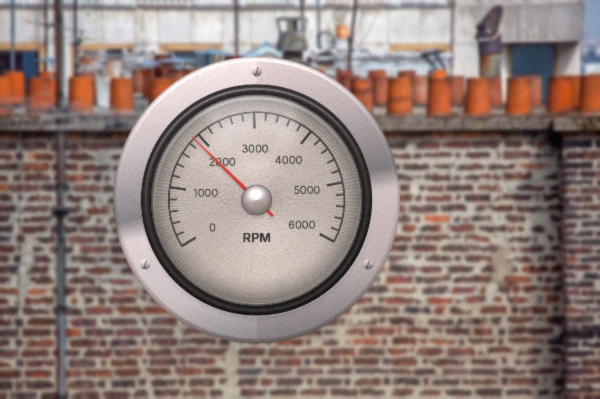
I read 1900 (rpm)
